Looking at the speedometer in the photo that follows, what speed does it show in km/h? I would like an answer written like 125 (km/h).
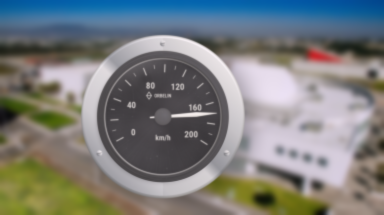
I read 170 (km/h)
